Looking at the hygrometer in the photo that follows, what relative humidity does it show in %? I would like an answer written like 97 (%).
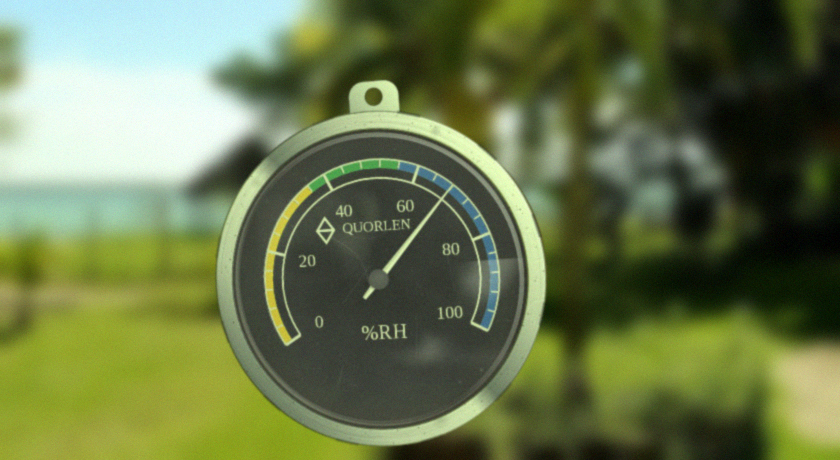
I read 68 (%)
